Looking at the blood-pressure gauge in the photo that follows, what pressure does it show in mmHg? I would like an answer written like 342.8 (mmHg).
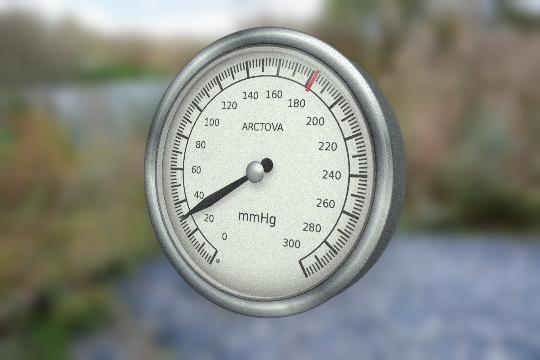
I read 30 (mmHg)
